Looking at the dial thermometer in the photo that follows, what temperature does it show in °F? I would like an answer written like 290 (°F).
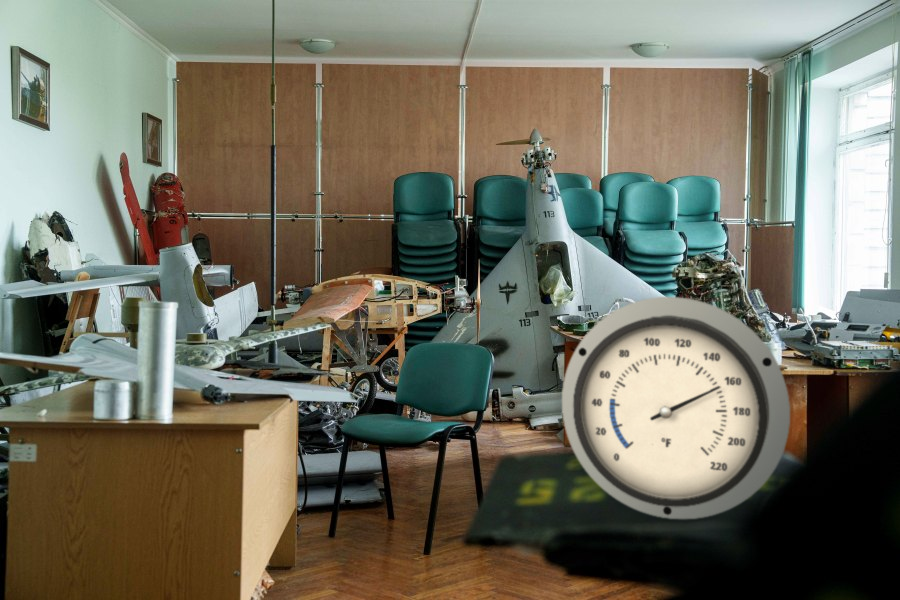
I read 160 (°F)
